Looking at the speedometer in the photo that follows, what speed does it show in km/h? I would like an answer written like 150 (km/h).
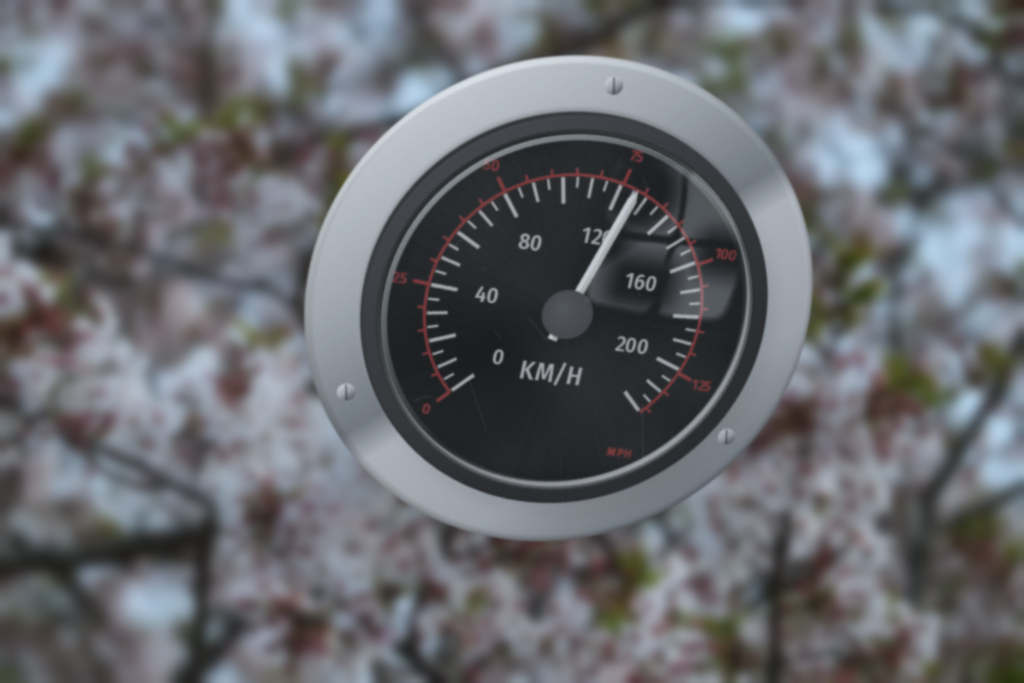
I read 125 (km/h)
